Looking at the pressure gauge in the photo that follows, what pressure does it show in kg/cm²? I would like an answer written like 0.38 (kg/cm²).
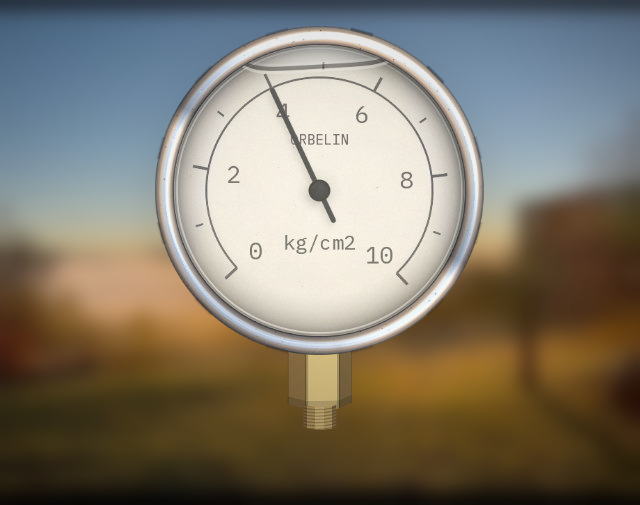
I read 4 (kg/cm²)
